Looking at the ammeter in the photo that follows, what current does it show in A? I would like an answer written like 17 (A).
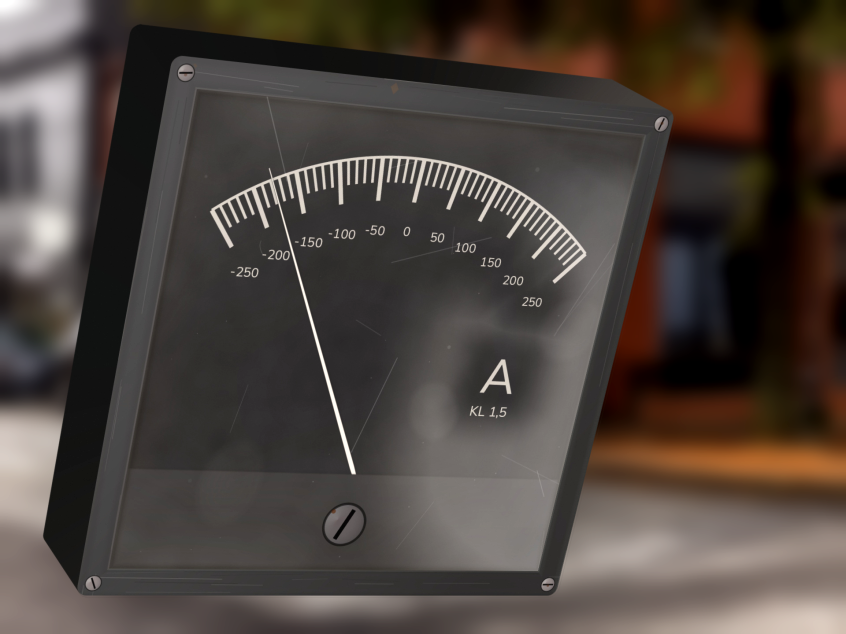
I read -180 (A)
